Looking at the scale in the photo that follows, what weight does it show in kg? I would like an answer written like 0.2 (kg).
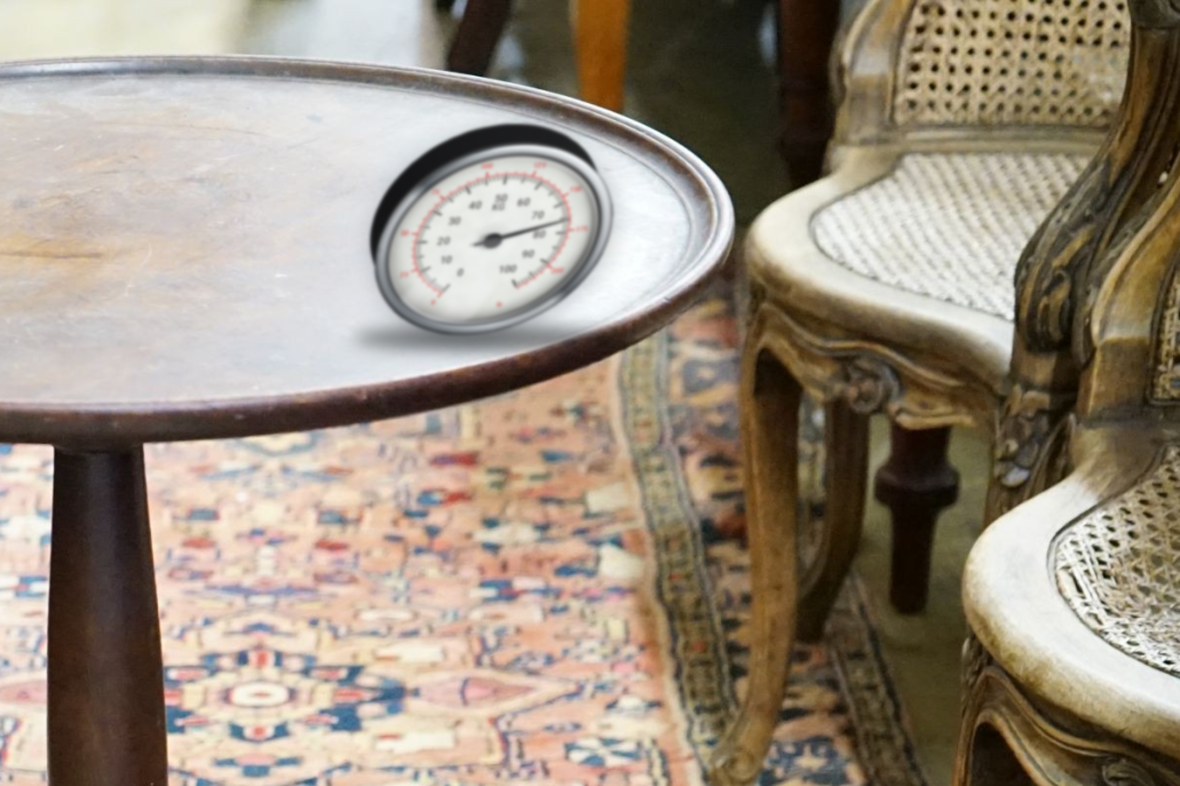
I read 75 (kg)
